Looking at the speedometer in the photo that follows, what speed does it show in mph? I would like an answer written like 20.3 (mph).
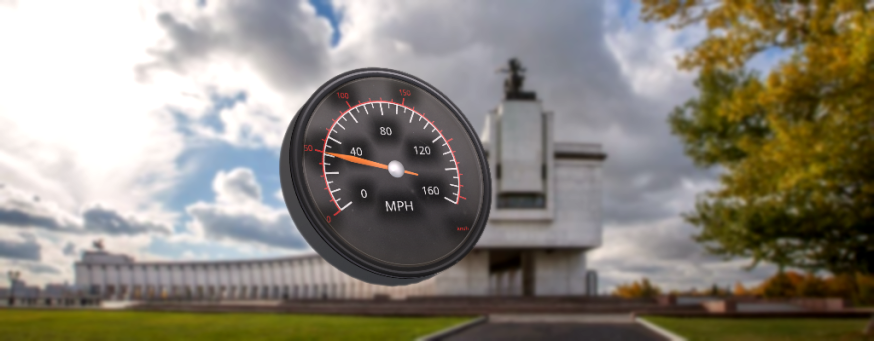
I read 30 (mph)
